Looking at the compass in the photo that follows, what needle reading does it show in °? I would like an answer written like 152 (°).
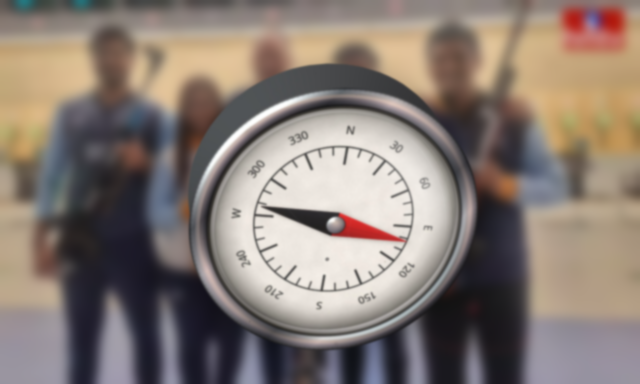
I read 100 (°)
